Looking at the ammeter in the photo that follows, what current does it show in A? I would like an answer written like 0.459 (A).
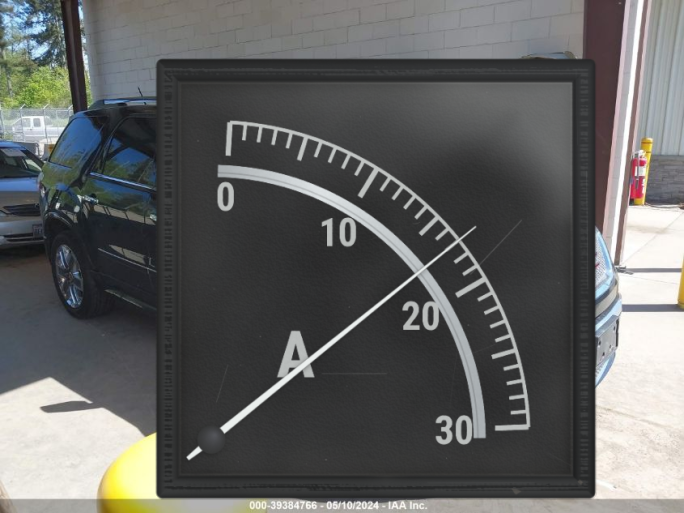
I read 17 (A)
